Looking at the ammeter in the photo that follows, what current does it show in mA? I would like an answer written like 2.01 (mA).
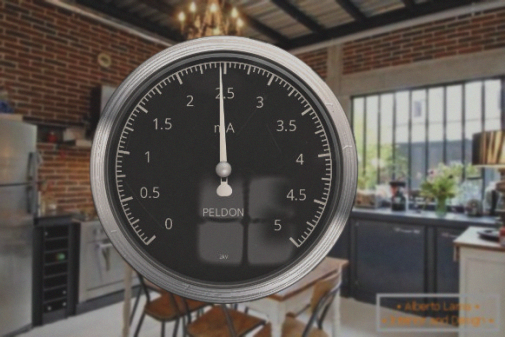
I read 2.45 (mA)
